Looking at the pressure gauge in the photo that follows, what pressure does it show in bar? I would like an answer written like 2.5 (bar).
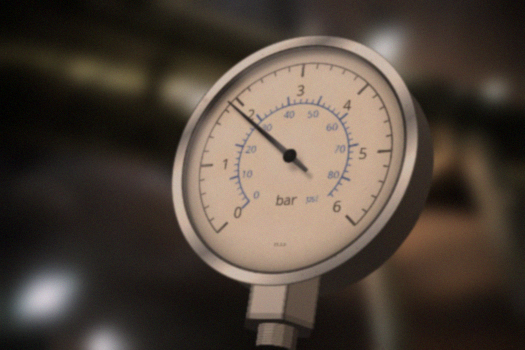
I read 1.9 (bar)
